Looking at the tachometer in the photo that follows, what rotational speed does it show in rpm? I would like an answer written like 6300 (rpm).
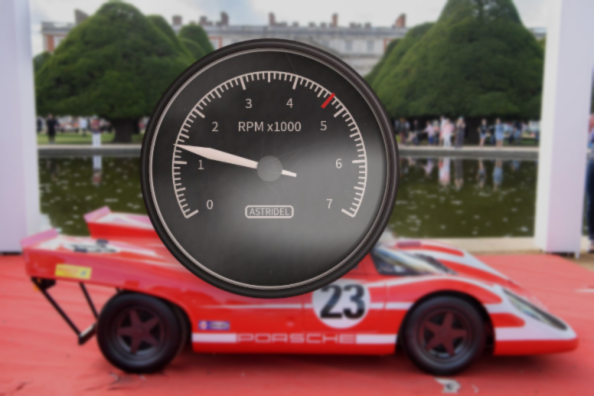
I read 1300 (rpm)
